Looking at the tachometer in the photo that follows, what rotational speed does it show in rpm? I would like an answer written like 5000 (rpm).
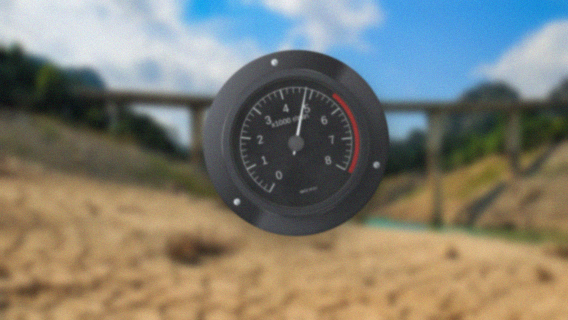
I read 4800 (rpm)
